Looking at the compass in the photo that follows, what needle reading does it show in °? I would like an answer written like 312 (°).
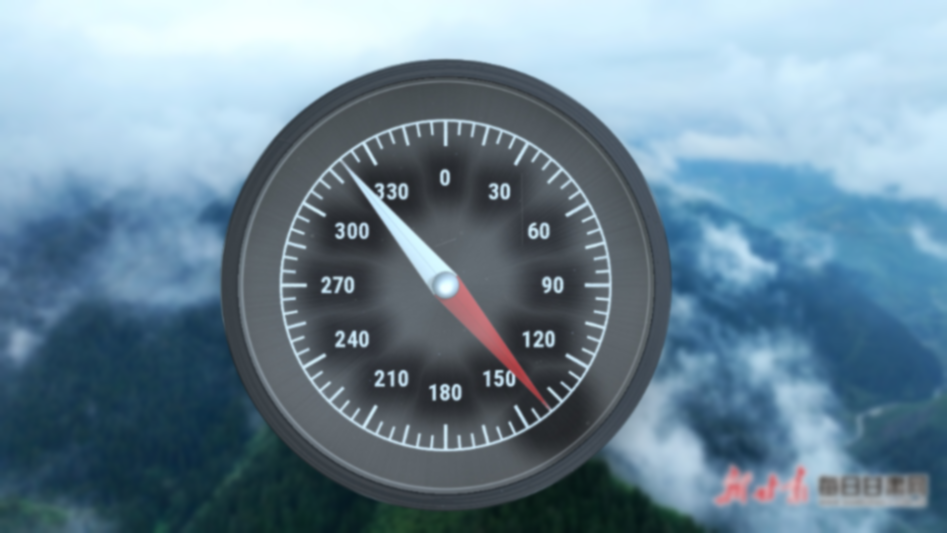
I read 140 (°)
